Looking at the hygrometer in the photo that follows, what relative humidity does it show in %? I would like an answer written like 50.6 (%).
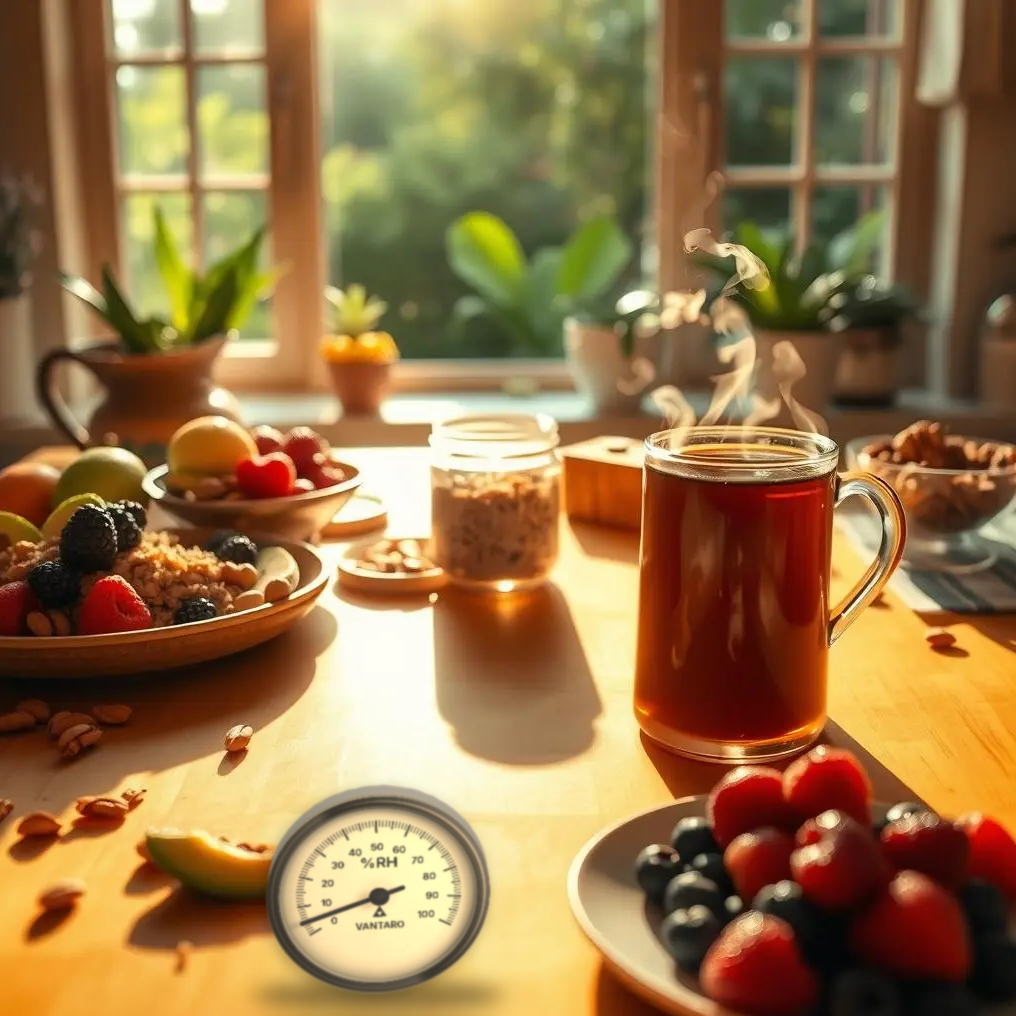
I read 5 (%)
